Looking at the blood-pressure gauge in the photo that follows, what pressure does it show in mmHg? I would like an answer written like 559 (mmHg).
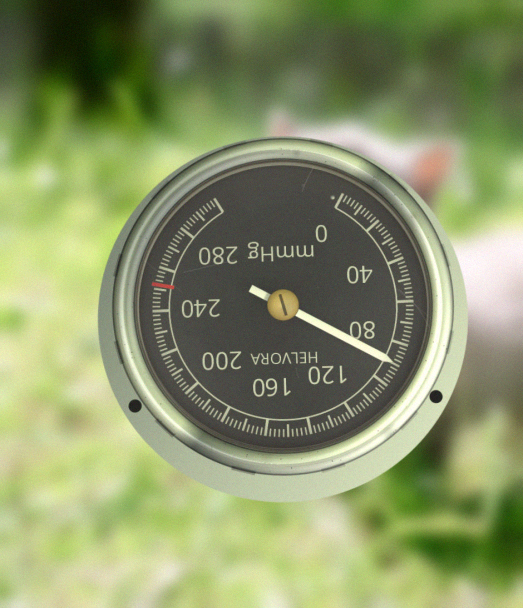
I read 90 (mmHg)
